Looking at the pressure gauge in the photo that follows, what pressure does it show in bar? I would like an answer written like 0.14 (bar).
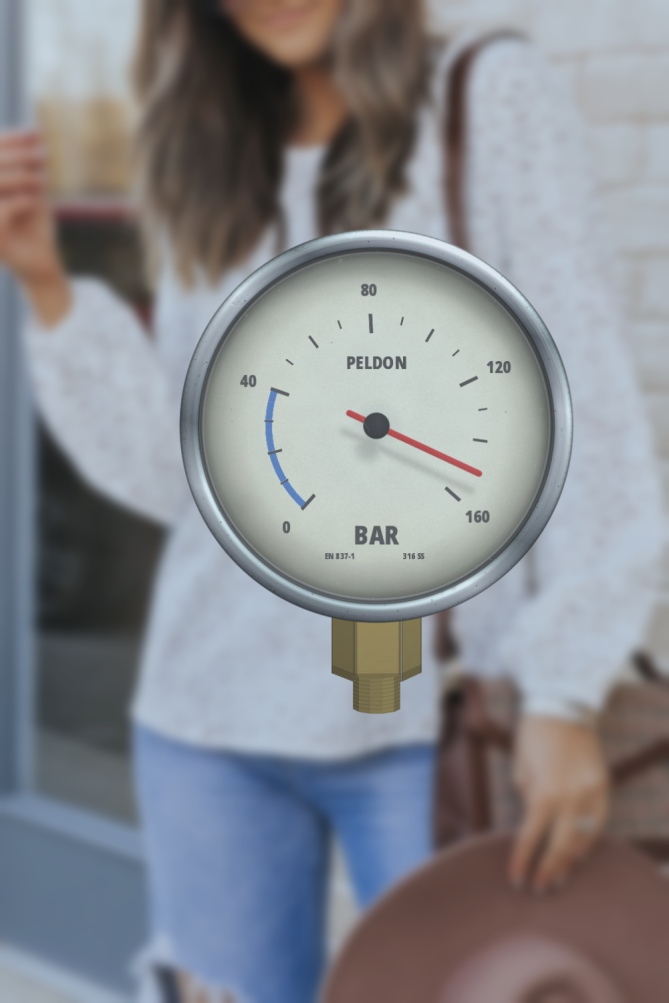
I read 150 (bar)
